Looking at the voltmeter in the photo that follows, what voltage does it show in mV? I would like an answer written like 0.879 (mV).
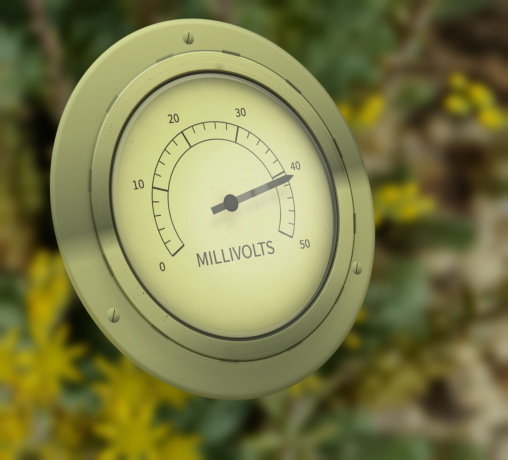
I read 41 (mV)
